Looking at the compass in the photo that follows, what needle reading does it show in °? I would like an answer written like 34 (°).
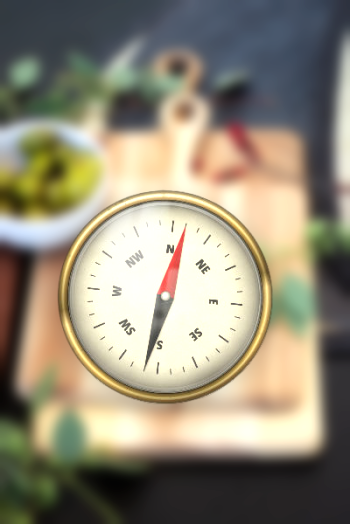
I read 10 (°)
